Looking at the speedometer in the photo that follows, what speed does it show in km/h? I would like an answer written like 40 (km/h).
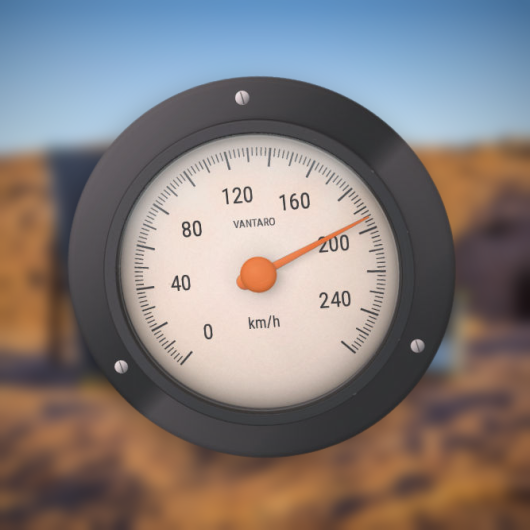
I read 194 (km/h)
